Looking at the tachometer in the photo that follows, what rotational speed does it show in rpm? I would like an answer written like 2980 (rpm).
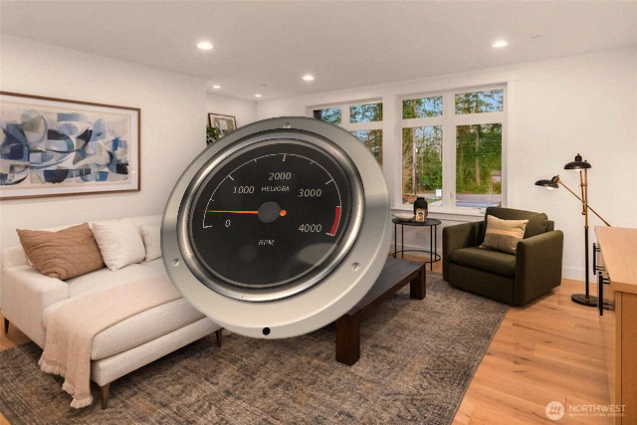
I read 250 (rpm)
